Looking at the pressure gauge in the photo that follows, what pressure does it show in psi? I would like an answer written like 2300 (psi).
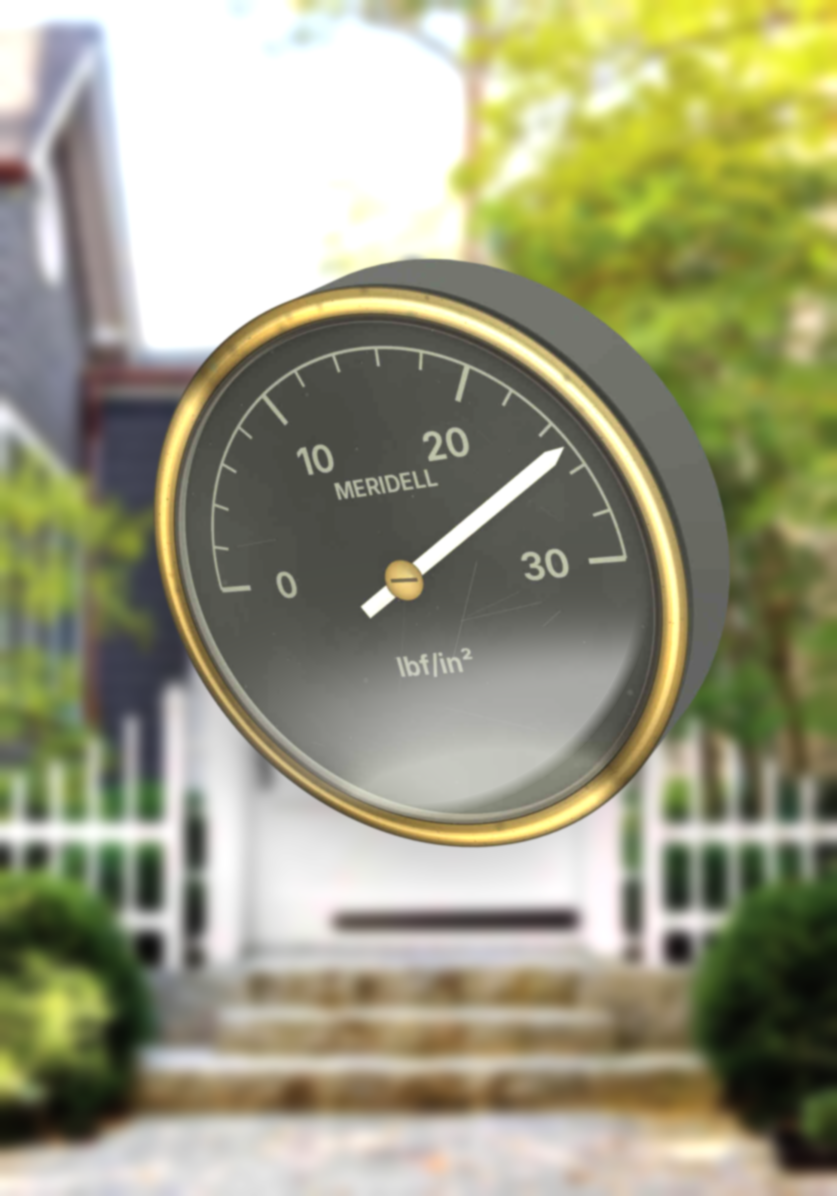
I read 25 (psi)
